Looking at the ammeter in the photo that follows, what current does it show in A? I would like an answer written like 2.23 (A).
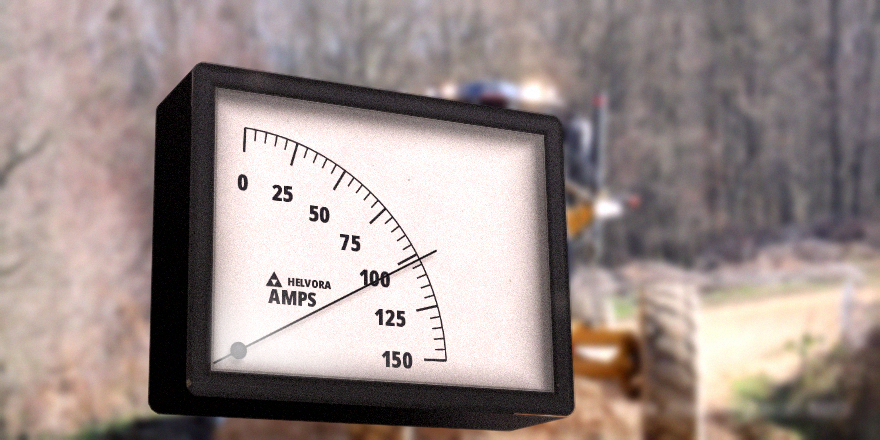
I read 102.5 (A)
